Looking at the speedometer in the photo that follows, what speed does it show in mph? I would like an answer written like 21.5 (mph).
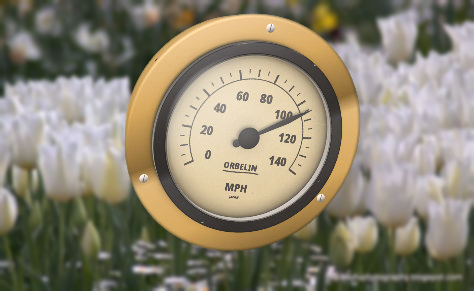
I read 105 (mph)
